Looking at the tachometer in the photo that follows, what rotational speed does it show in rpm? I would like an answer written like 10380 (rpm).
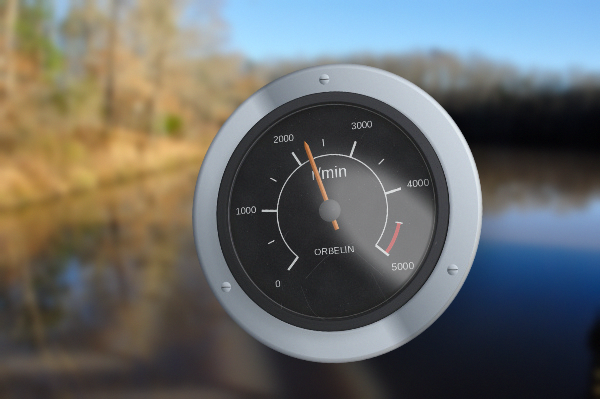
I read 2250 (rpm)
